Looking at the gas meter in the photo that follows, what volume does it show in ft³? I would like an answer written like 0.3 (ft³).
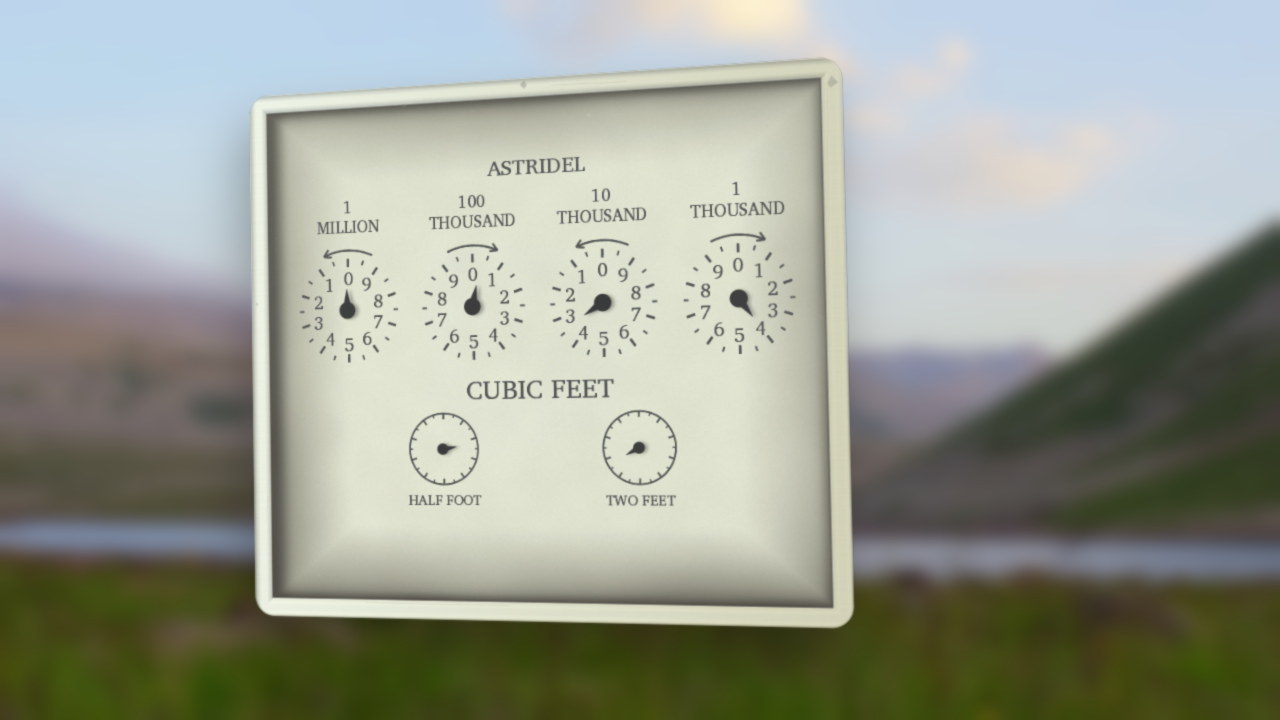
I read 3400 (ft³)
